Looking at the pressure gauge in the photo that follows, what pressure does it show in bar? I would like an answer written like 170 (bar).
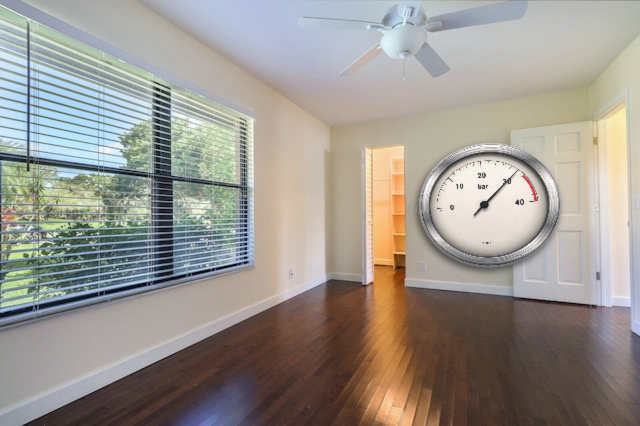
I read 30 (bar)
